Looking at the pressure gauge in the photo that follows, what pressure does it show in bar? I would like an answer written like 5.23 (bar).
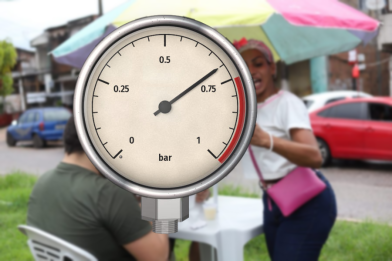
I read 0.7 (bar)
